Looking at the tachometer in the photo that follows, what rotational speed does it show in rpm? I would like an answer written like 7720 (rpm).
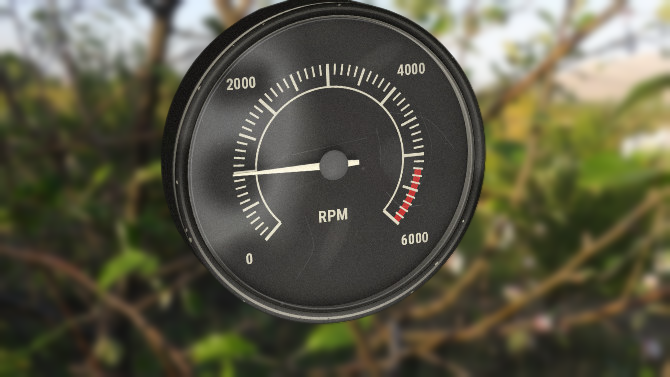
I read 1000 (rpm)
